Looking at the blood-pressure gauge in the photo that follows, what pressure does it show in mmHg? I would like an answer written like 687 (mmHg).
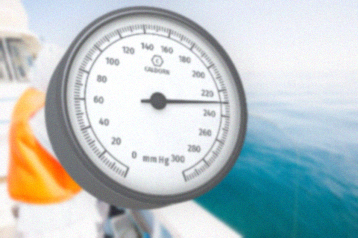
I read 230 (mmHg)
